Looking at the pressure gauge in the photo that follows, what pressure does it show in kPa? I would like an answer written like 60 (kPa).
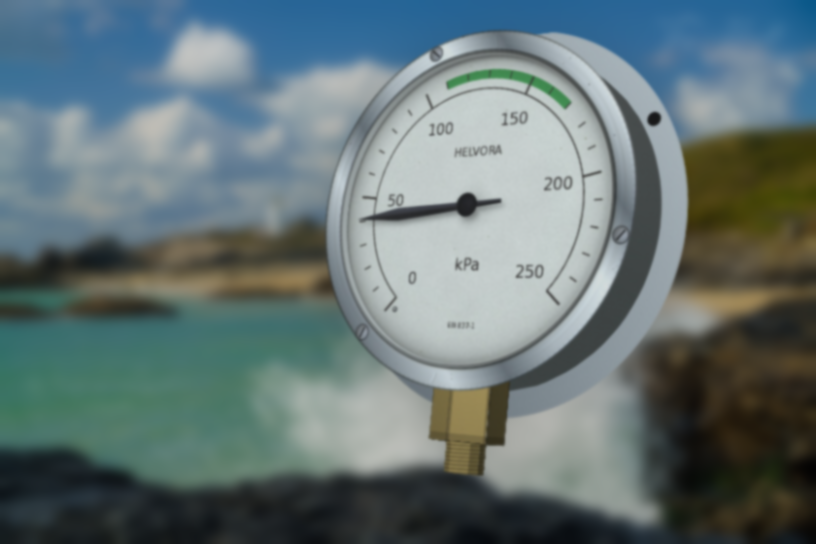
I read 40 (kPa)
